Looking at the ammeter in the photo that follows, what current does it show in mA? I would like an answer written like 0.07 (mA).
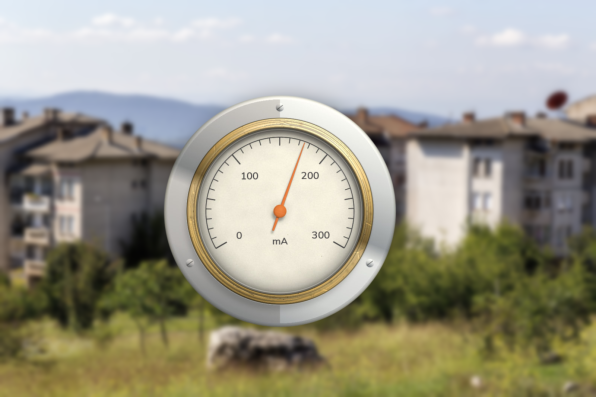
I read 175 (mA)
